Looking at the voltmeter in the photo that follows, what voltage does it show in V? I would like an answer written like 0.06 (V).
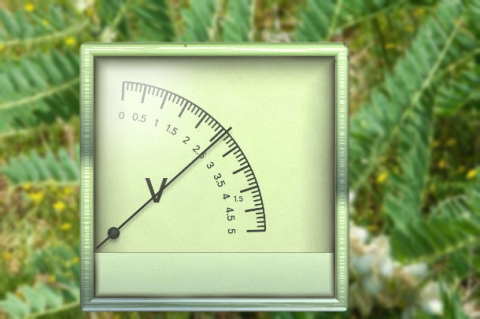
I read 2.6 (V)
